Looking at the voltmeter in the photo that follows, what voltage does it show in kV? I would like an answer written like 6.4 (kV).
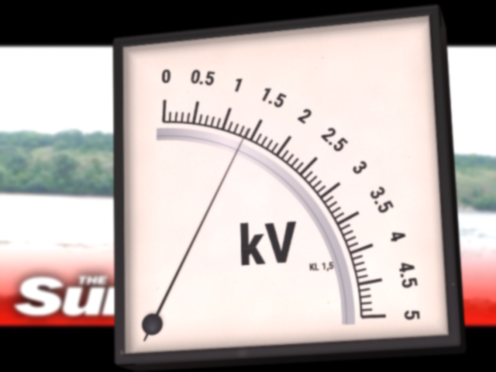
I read 1.4 (kV)
